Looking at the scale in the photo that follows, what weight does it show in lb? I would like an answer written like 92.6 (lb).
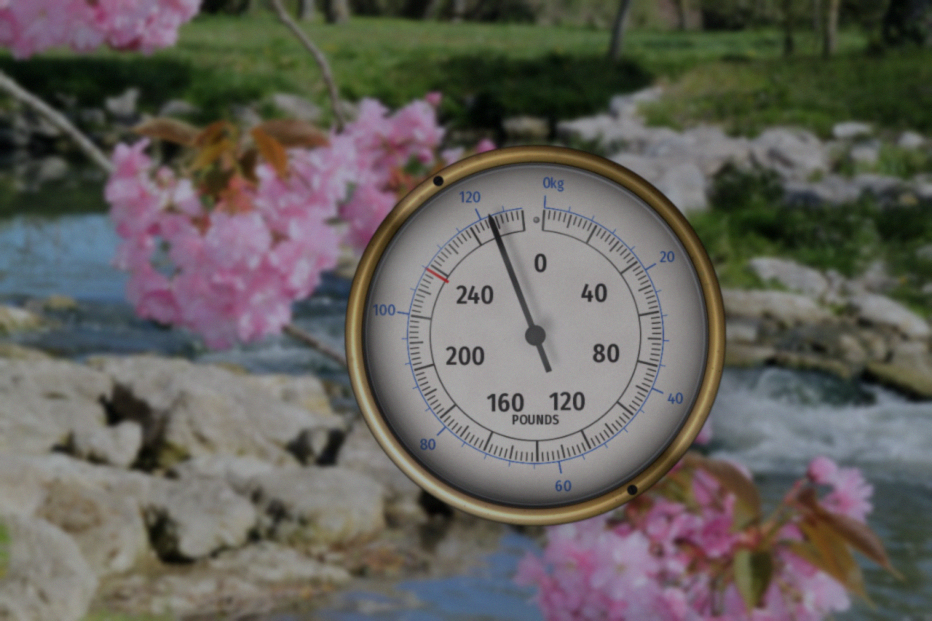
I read 268 (lb)
